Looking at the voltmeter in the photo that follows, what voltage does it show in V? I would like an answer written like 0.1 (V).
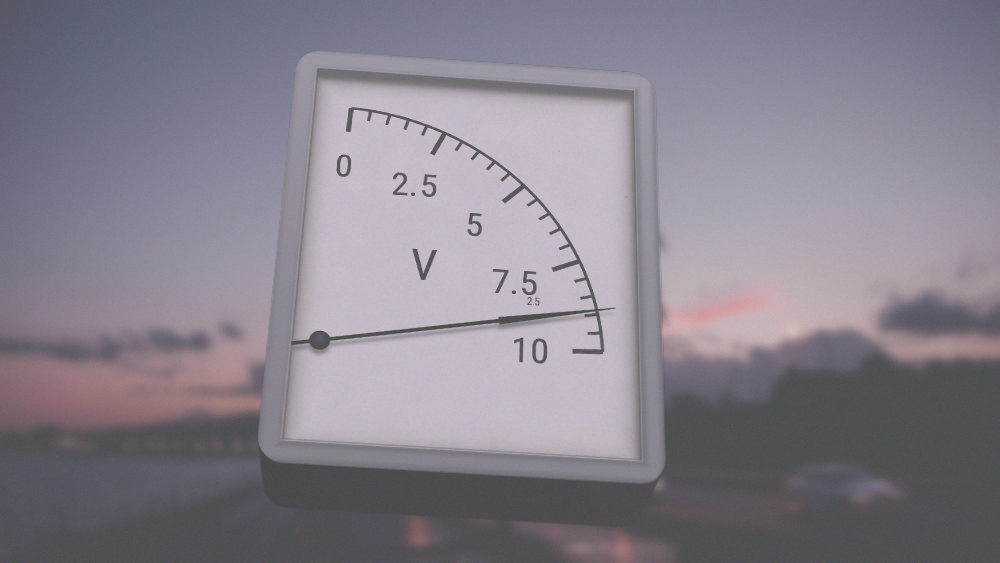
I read 9 (V)
